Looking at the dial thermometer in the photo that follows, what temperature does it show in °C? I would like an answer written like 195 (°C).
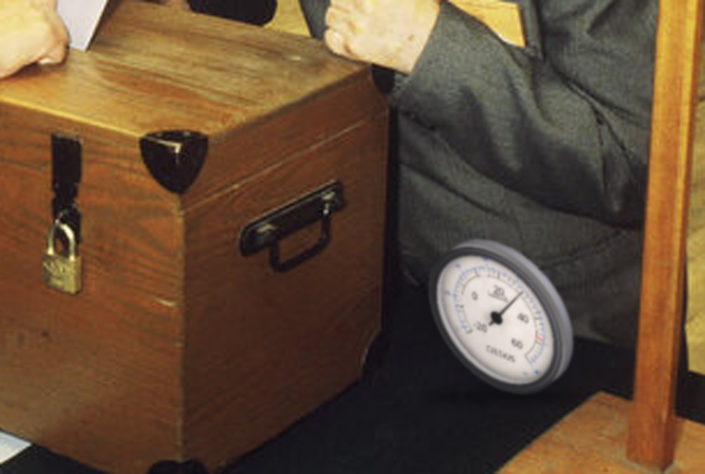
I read 30 (°C)
